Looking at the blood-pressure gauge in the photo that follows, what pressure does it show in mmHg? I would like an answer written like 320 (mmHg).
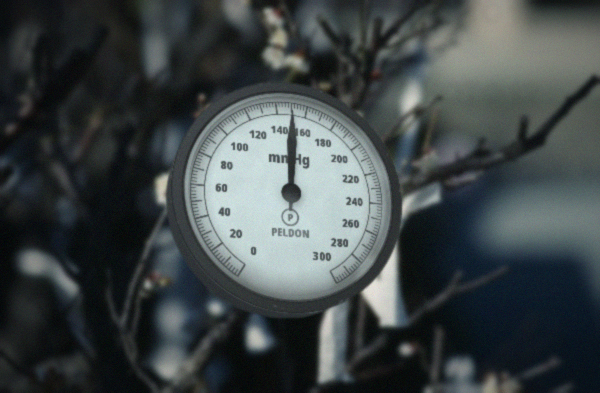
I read 150 (mmHg)
